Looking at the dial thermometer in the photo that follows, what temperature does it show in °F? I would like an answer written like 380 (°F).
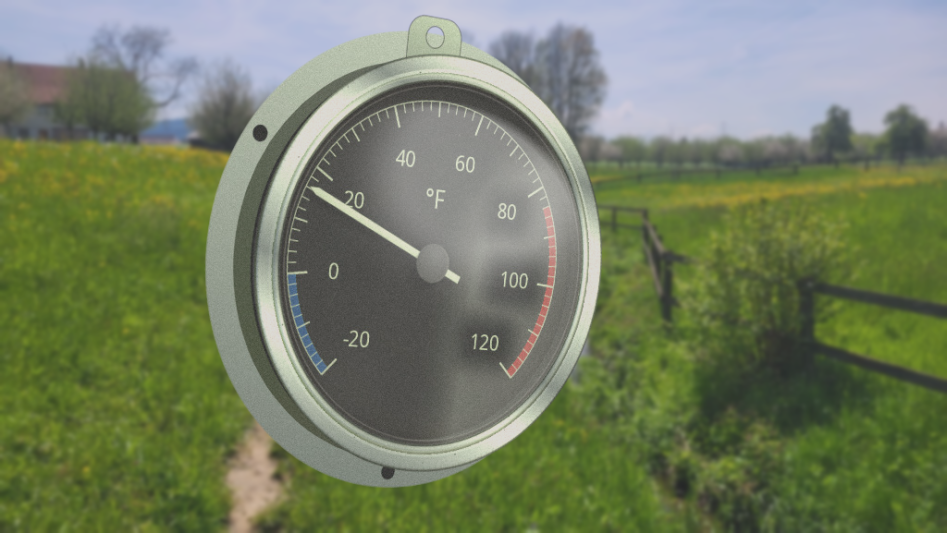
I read 16 (°F)
